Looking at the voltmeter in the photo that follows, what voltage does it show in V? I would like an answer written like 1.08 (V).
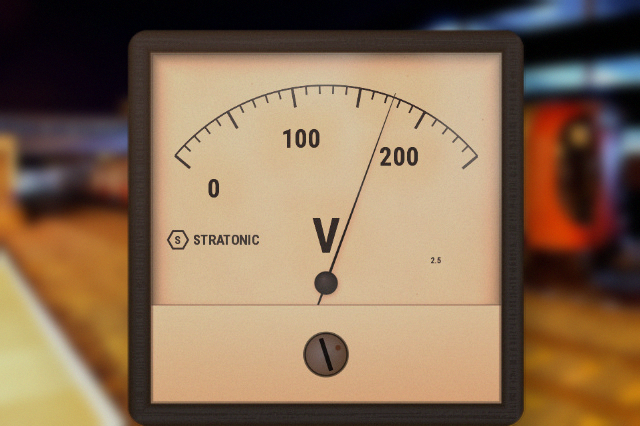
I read 175 (V)
